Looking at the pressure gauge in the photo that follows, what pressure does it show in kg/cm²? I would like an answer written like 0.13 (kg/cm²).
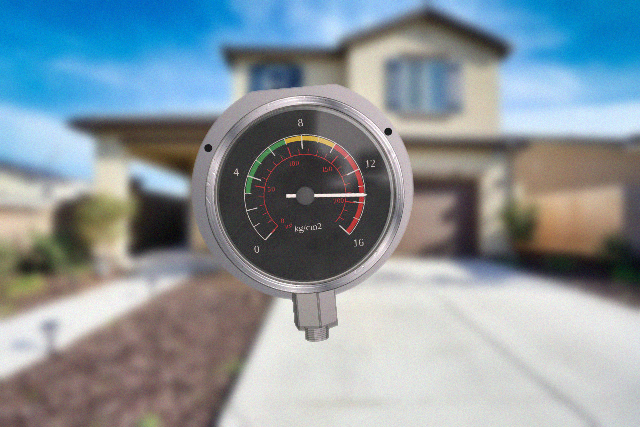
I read 13.5 (kg/cm²)
